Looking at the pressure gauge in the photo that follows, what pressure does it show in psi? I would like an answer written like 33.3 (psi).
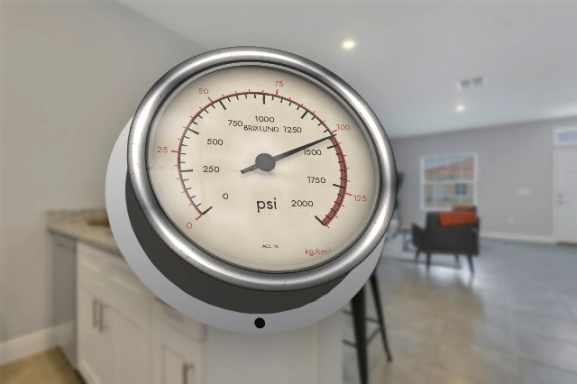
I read 1450 (psi)
